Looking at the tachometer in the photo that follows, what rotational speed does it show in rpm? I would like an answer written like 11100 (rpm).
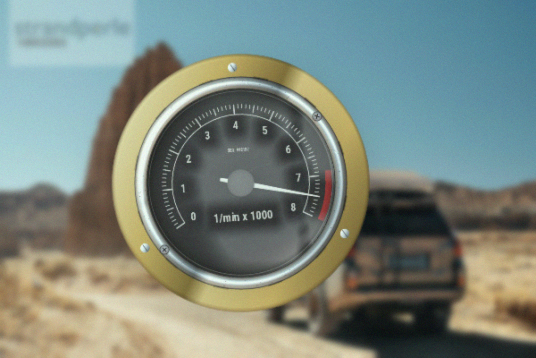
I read 7500 (rpm)
